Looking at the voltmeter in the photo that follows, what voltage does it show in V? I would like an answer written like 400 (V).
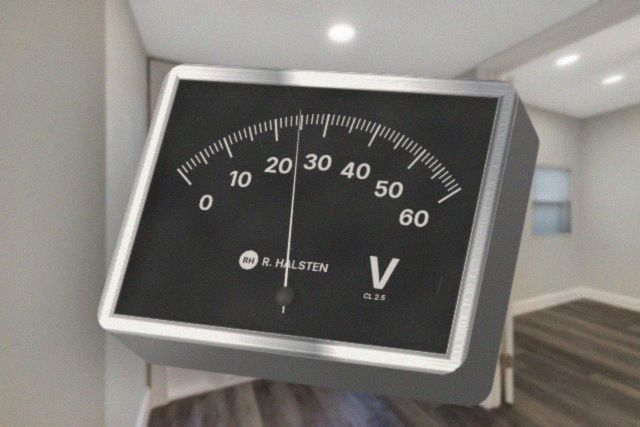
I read 25 (V)
